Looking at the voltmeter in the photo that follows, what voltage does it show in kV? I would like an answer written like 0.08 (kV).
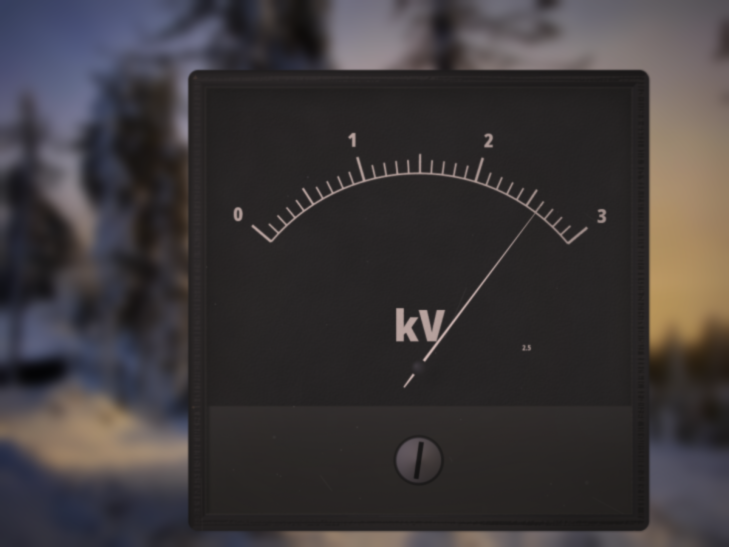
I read 2.6 (kV)
